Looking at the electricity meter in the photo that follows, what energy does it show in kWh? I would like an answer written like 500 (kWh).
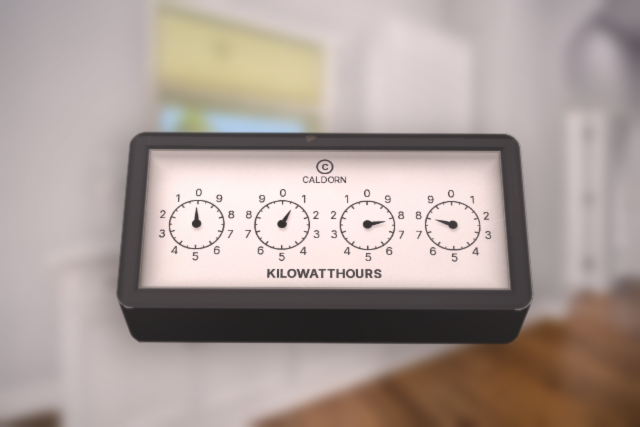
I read 78 (kWh)
